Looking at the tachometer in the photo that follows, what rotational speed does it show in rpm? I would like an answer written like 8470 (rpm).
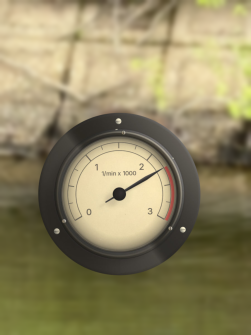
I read 2250 (rpm)
